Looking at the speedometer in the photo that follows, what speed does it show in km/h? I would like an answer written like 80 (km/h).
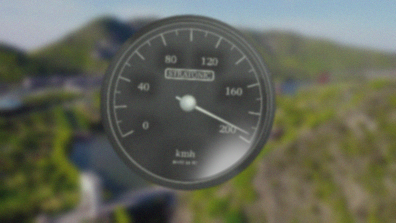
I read 195 (km/h)
